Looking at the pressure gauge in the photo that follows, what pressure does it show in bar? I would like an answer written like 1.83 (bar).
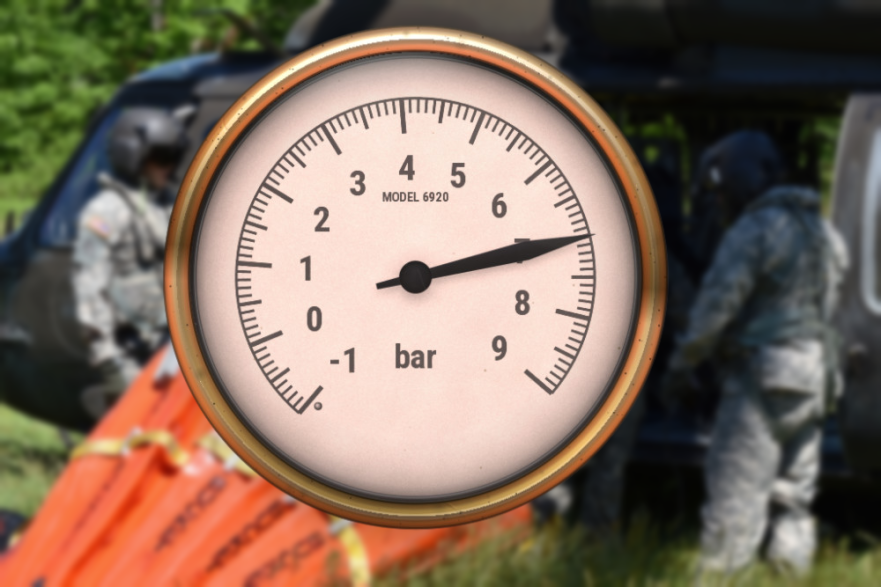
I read 7 (bar)
